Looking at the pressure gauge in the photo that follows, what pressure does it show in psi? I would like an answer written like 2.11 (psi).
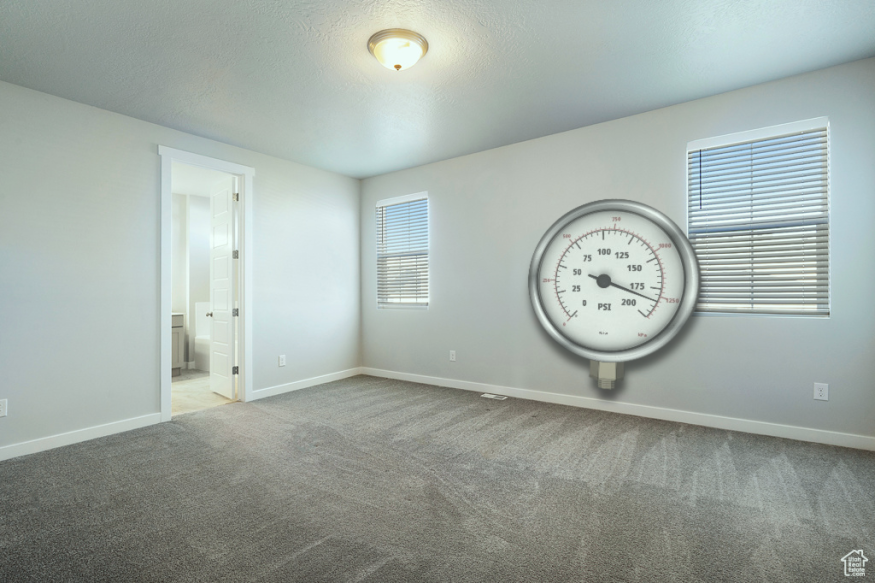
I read 185 (psi)
